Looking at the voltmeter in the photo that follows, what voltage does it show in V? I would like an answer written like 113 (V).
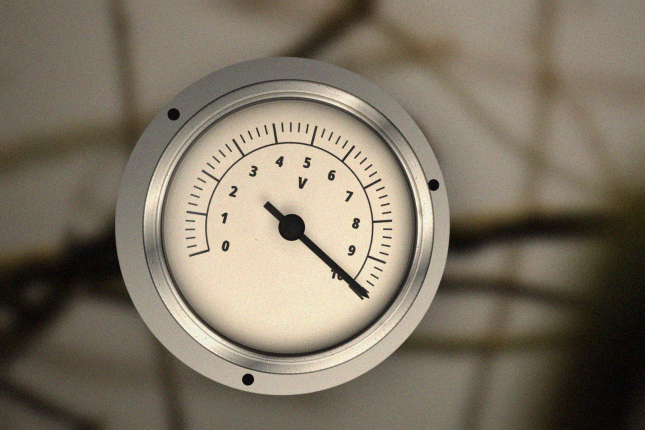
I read 9.9 (V)
